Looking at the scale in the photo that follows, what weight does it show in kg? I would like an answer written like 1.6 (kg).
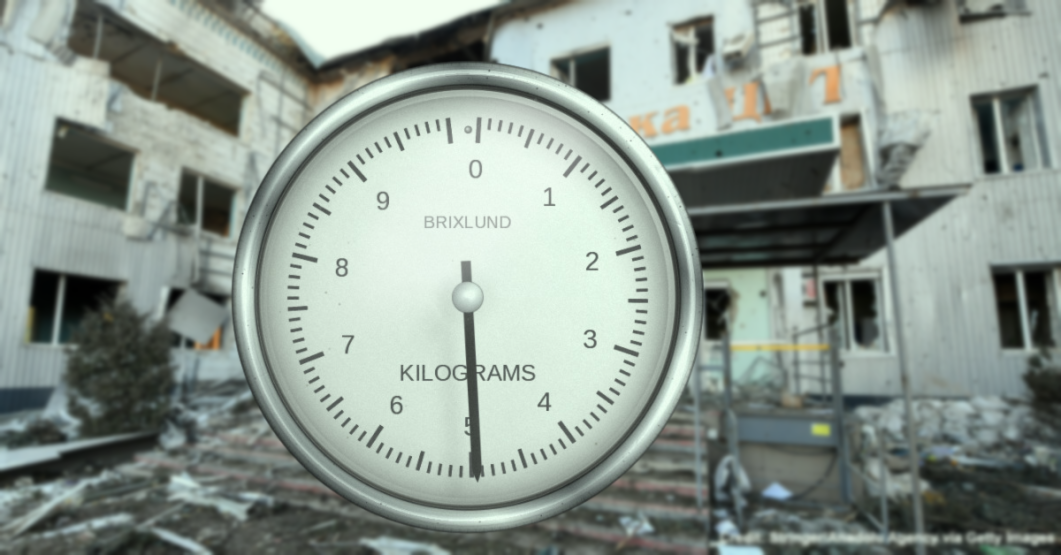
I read 4.95 (kg)
